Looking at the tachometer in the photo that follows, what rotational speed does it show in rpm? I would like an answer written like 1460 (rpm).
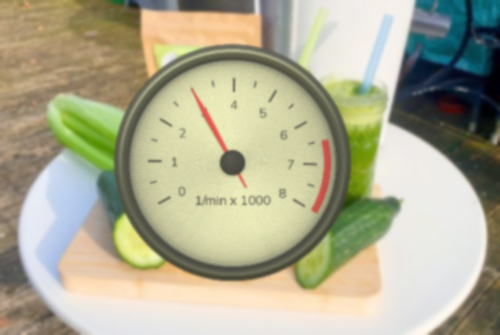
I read 3000 (rpm)
